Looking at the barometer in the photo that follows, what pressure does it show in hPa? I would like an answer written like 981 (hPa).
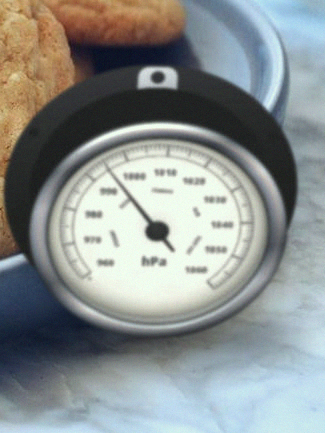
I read 995 (hPa)
